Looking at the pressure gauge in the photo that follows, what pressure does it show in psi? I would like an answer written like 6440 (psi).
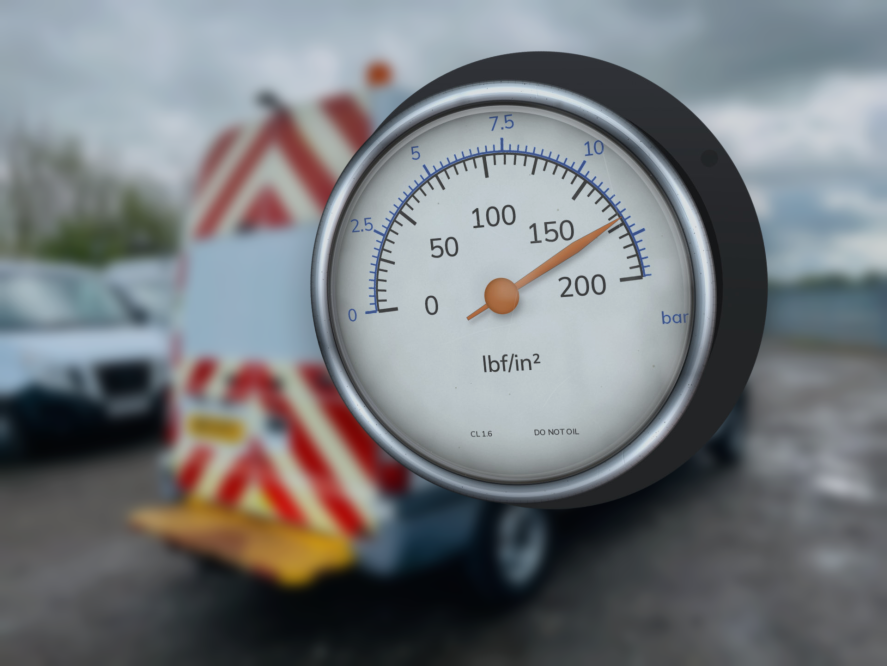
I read 172.5 (psi)
